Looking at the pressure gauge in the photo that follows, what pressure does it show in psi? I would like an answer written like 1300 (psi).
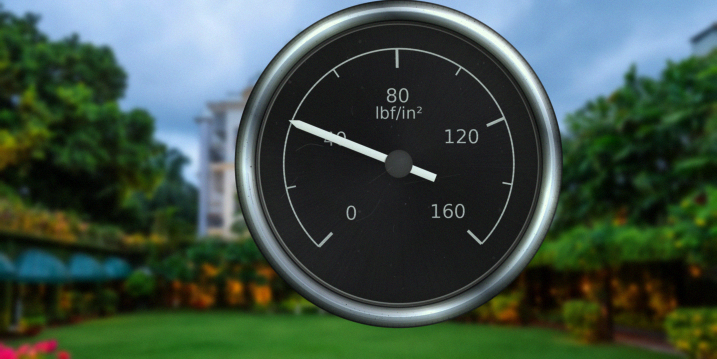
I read 40 (psi)
